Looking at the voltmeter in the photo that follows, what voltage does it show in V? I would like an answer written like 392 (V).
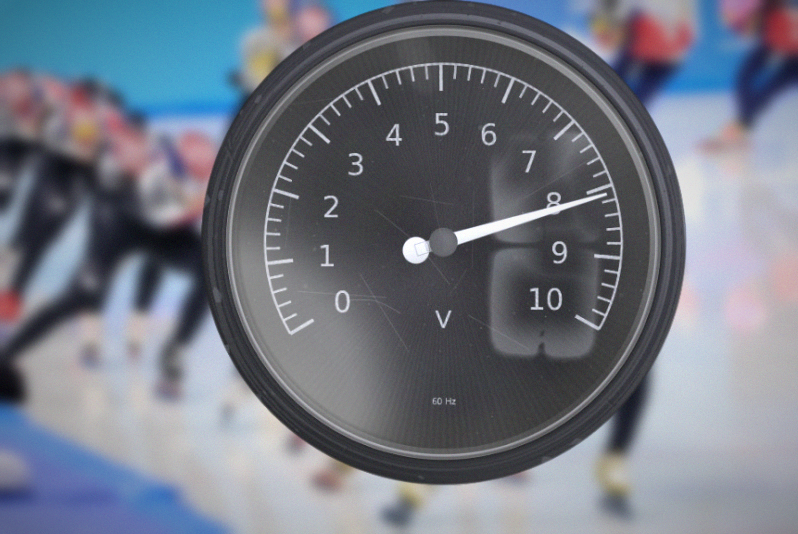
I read 8.1 (V)
